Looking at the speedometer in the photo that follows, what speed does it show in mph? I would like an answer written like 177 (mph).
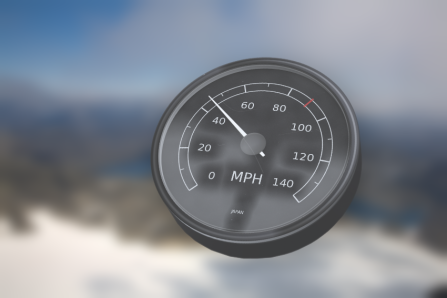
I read 45 (mph)
